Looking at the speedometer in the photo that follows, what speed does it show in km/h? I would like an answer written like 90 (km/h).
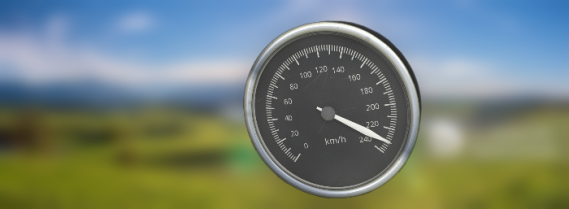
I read 230 (km/h)
